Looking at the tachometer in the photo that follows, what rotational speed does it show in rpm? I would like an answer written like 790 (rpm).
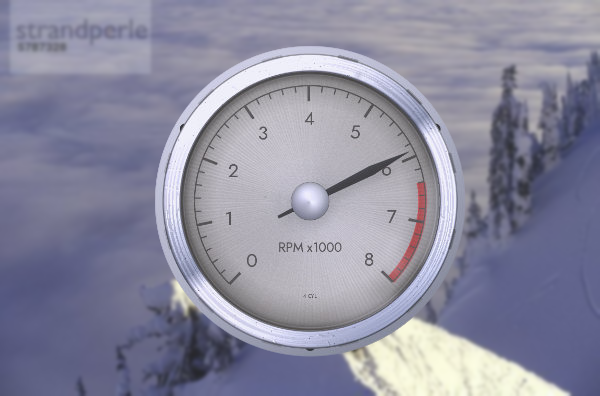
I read 5900 (rpm)
